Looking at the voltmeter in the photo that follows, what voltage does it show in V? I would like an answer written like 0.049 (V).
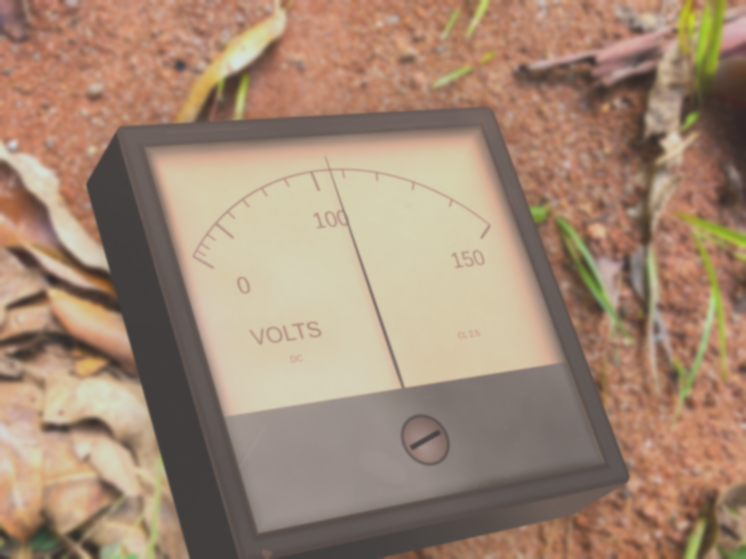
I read 105 (V)
